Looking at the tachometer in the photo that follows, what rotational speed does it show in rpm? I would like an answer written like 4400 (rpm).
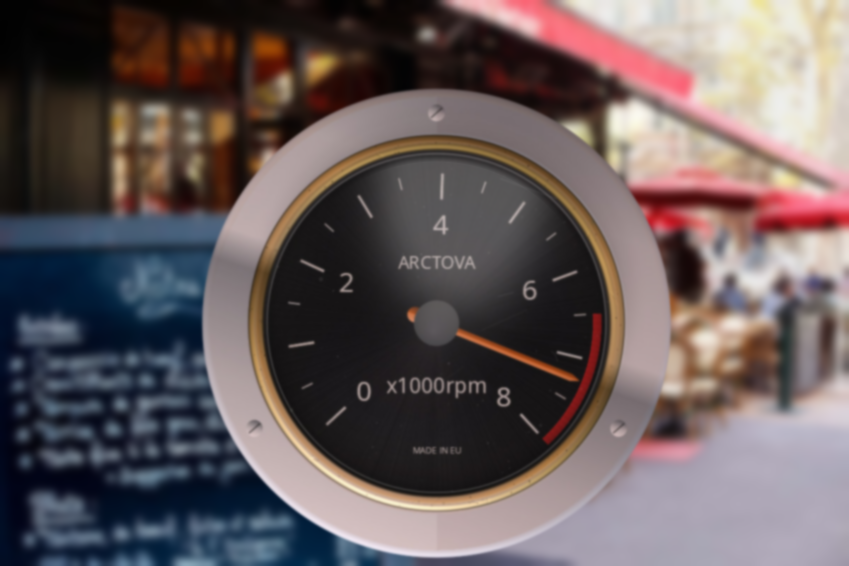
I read 7250 (rpm)
